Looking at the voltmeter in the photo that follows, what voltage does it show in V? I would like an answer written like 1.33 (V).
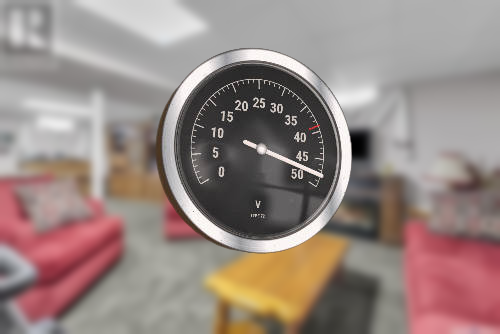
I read 48 (V)
